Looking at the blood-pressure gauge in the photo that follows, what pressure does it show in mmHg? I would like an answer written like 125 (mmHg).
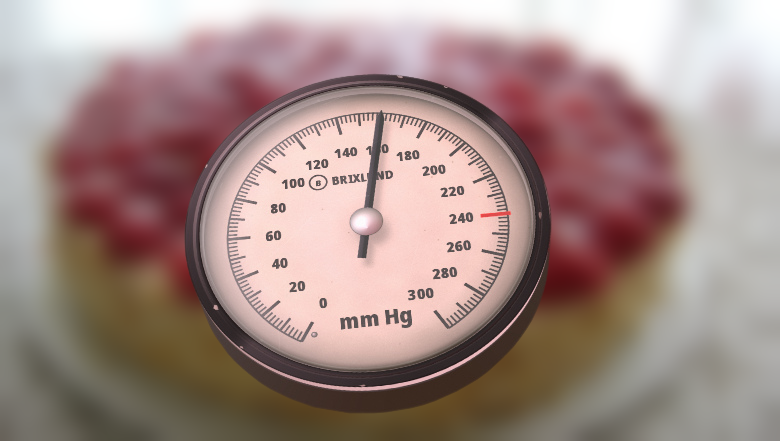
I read 160 (mmHg)
